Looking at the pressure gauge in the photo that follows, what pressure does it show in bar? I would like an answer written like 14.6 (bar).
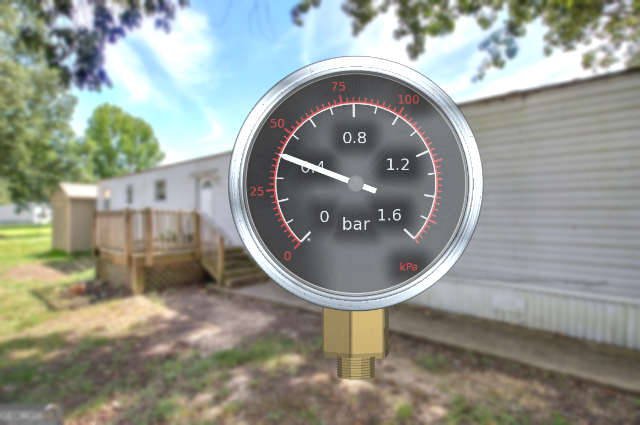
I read 0.4 (bar)
